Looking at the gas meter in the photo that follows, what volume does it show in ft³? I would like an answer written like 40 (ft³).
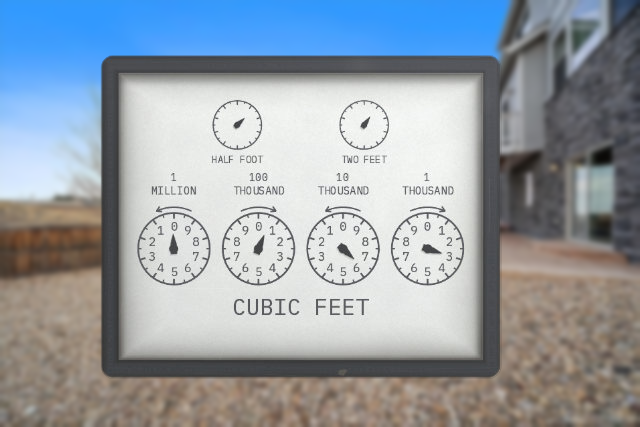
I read 6300 (ft³)
